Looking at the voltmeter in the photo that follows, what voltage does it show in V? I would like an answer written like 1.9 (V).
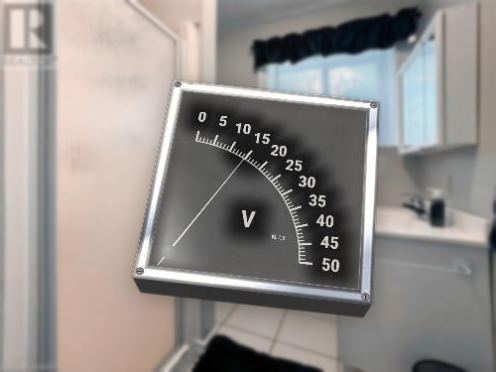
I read 15 (V)
